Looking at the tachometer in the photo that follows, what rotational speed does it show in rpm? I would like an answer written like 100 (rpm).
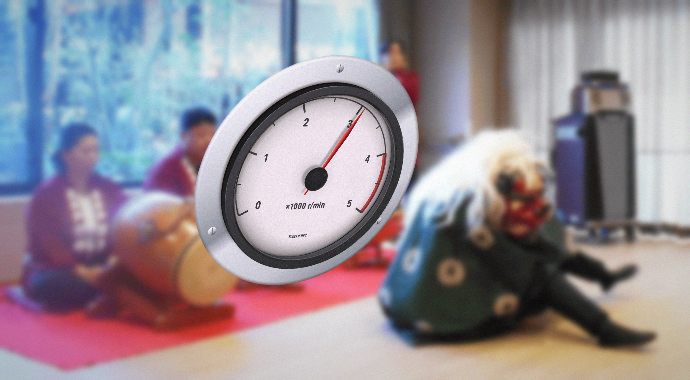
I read 3000 (rpm)
